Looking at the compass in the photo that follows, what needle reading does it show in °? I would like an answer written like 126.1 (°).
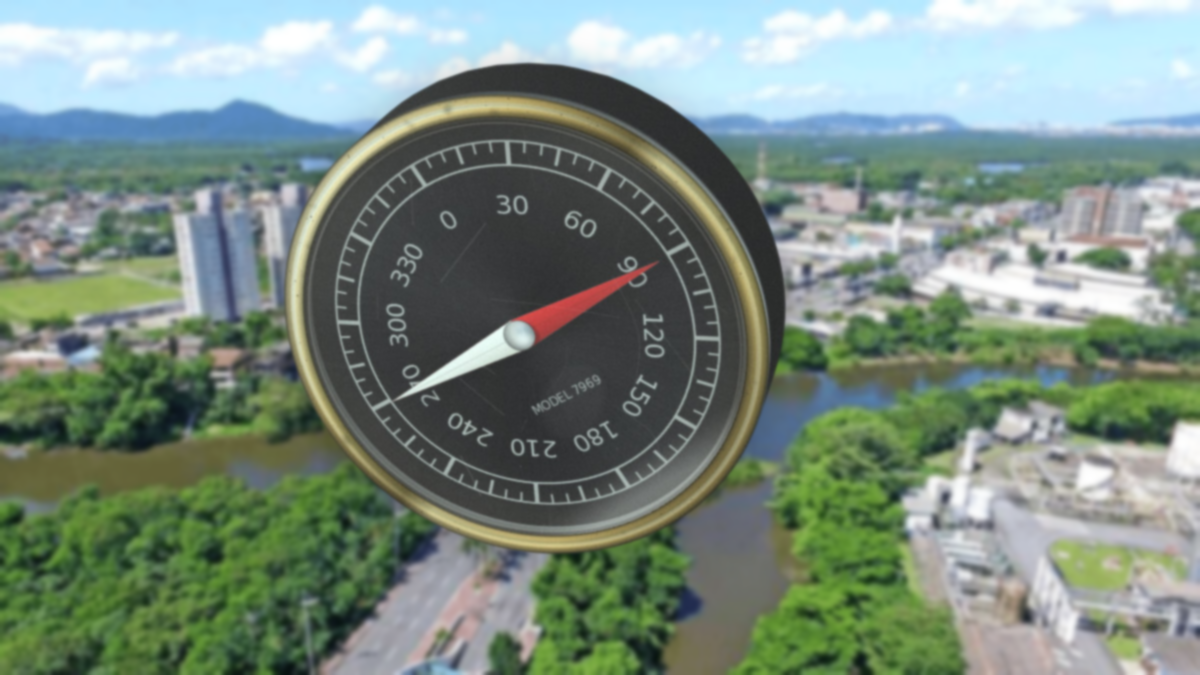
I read 90 (°)
